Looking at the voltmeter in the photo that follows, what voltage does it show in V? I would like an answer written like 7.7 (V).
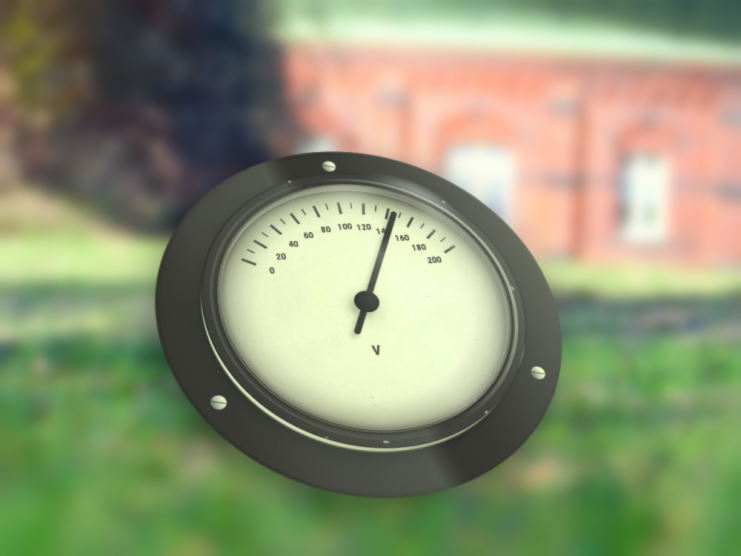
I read 145 (V)
